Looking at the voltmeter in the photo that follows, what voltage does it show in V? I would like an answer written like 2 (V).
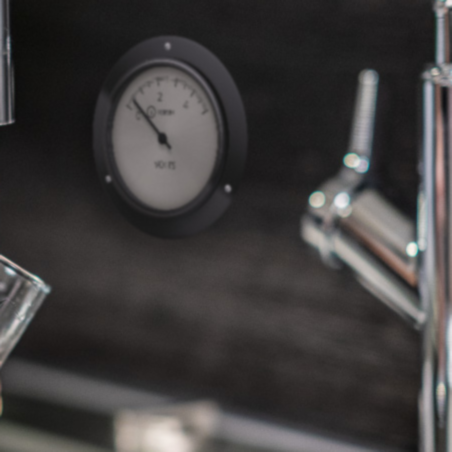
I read 0.5 (V)
